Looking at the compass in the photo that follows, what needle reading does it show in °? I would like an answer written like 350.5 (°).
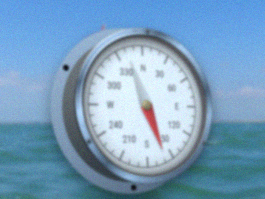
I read 160 (°)
